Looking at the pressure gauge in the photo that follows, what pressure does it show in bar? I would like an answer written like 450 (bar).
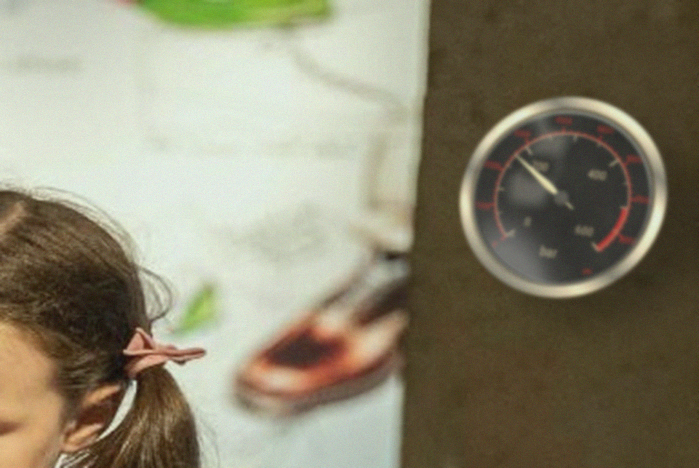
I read 175 (bar)
